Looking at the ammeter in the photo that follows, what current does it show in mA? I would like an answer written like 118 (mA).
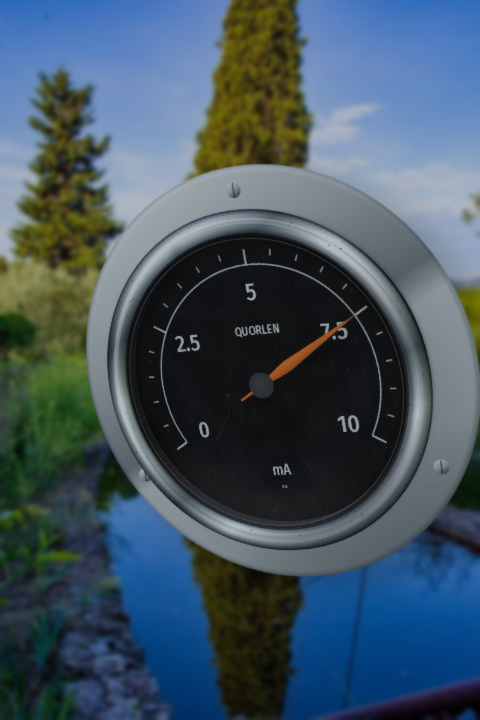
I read 7.5 (mA)
